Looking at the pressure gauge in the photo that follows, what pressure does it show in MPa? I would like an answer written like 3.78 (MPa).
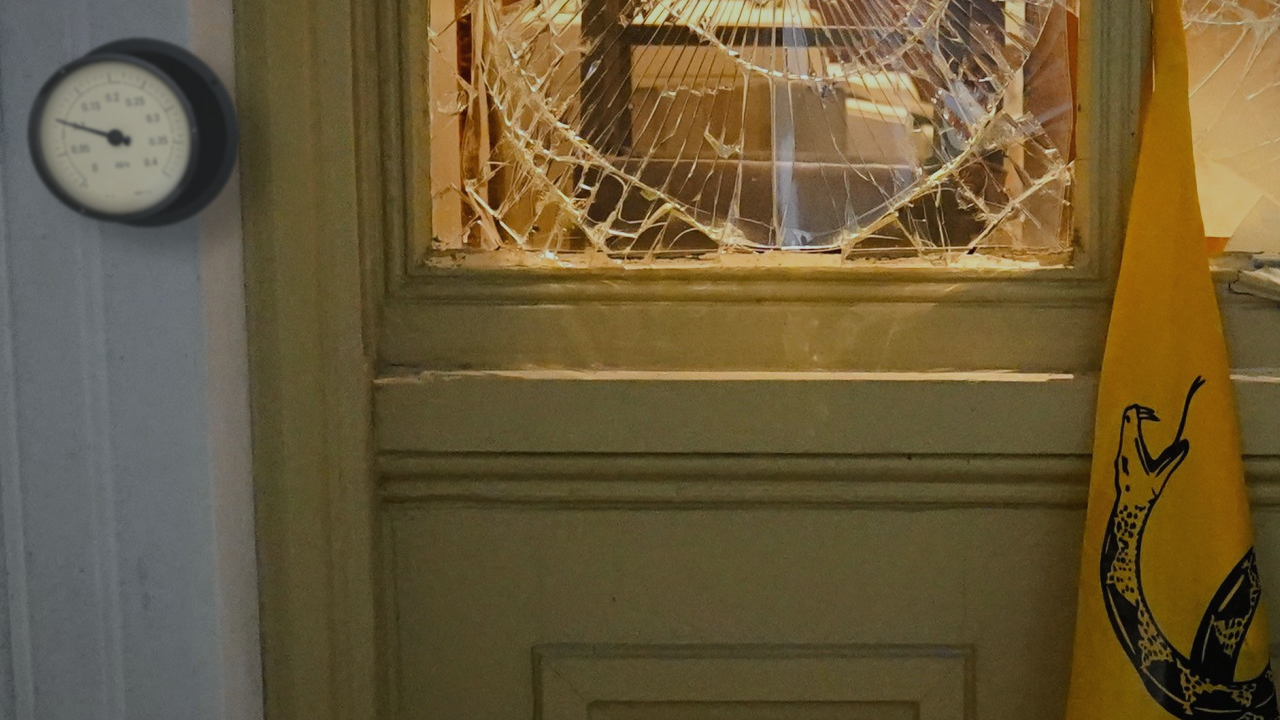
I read 0.1 (MPa)
